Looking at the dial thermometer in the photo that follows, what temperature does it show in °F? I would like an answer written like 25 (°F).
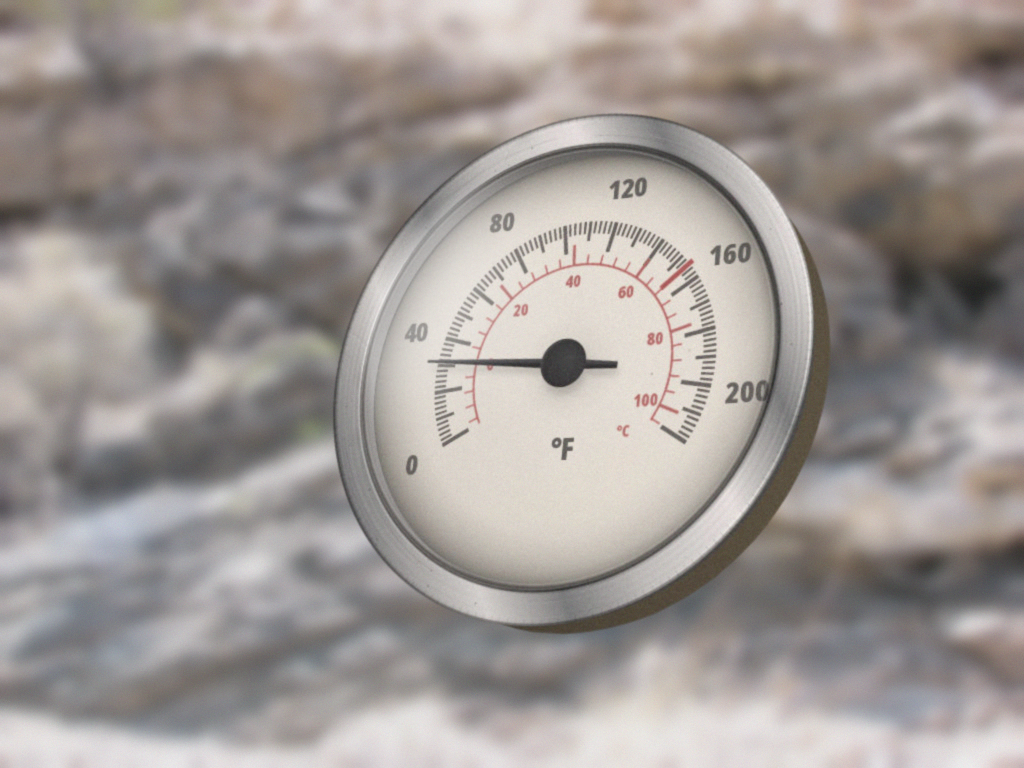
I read 30 (°F)
